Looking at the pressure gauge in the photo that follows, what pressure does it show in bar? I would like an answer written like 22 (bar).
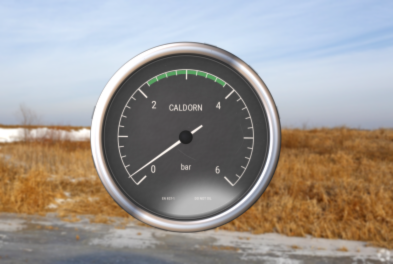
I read 0.2 (bar)
